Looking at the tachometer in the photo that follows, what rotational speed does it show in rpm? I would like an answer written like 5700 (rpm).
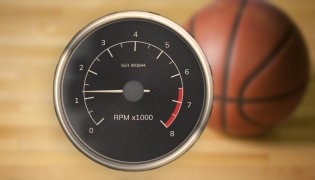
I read 1250 (rpm)
